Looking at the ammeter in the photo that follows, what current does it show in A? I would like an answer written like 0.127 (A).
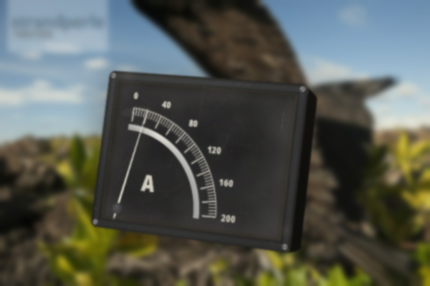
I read 20 (A)
